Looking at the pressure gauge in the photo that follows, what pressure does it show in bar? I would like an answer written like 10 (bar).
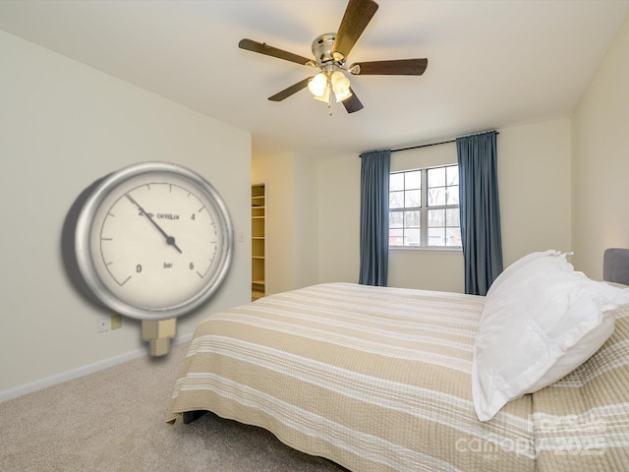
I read 2 (bar)
